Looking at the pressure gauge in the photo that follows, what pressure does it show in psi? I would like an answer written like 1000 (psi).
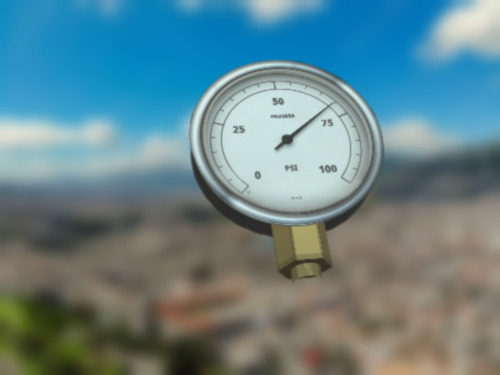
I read 70 (psi)
